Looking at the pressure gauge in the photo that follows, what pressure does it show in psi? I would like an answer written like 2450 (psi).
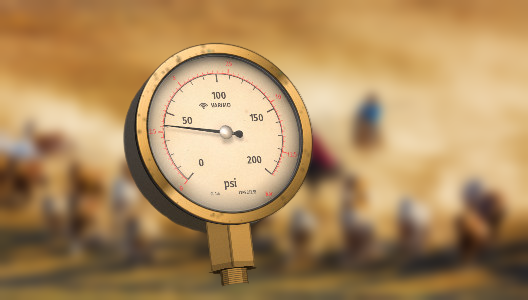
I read 40 (psi)
